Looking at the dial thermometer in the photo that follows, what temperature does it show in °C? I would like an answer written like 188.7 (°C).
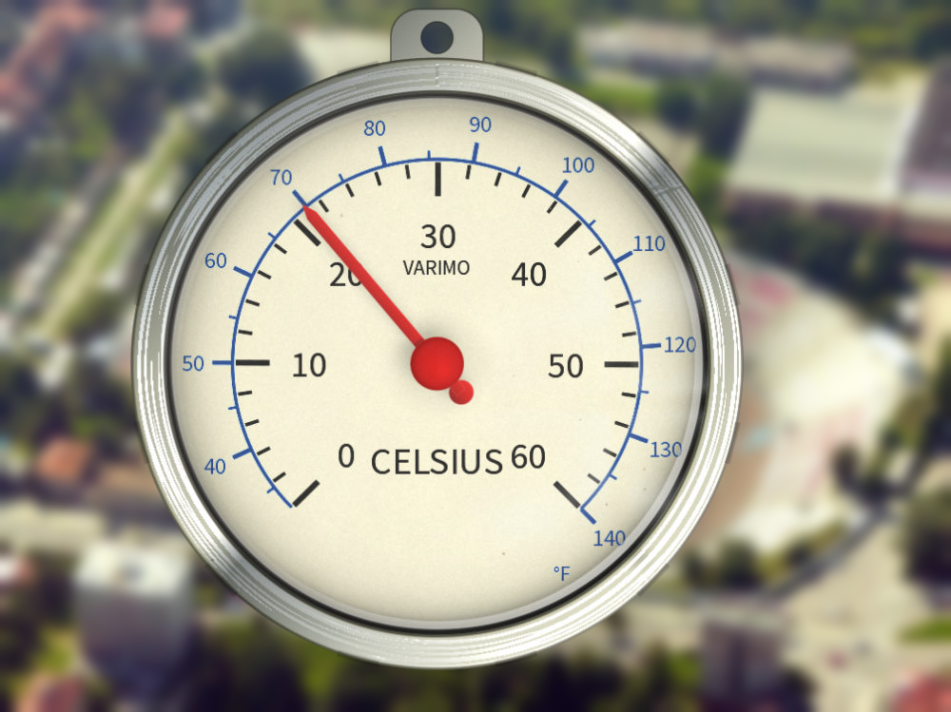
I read 21 (°C)
